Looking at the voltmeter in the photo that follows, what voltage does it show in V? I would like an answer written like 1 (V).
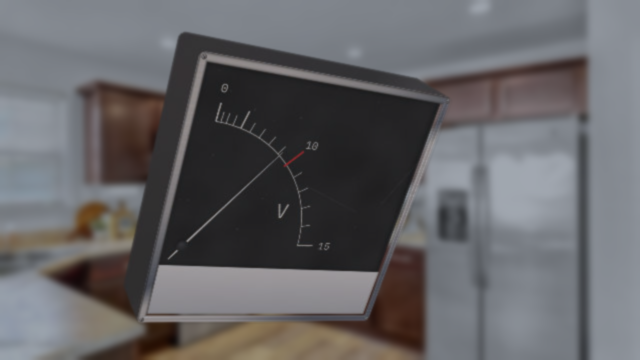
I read 9 (V)
